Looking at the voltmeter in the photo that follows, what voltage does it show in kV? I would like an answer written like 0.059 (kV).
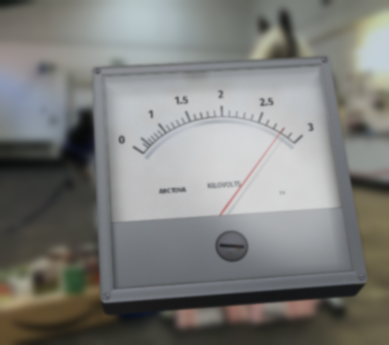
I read 2.8 (kV)
